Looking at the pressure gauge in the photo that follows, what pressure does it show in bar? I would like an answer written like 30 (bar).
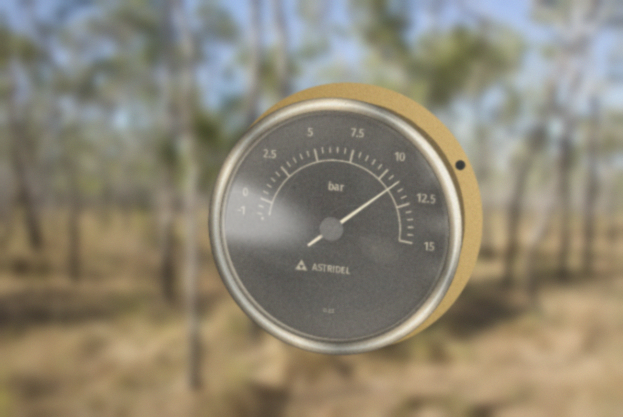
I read 11 (bar)
